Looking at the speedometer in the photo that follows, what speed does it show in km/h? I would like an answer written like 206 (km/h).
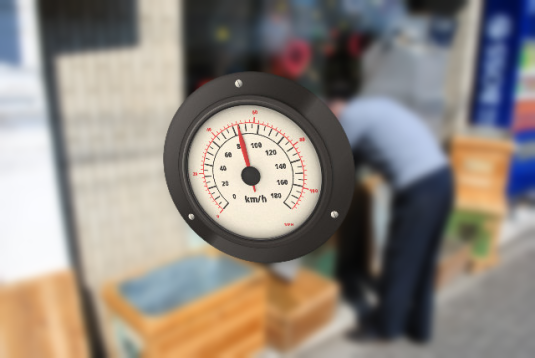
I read 85 (km/h)
